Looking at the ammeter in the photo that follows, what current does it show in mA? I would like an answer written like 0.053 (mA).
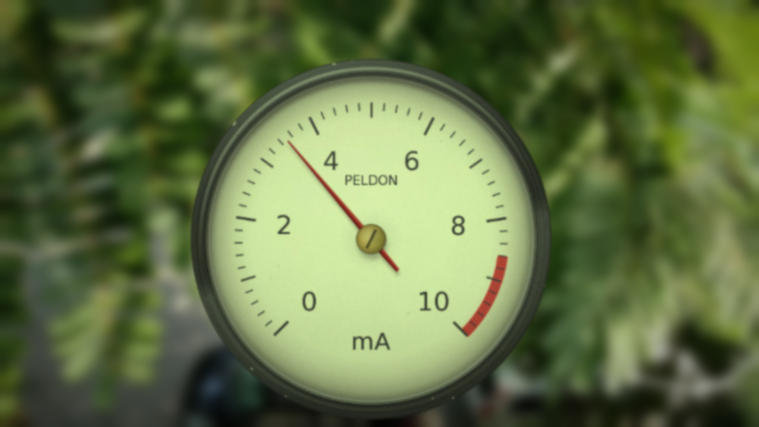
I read 3.5 (mA)
